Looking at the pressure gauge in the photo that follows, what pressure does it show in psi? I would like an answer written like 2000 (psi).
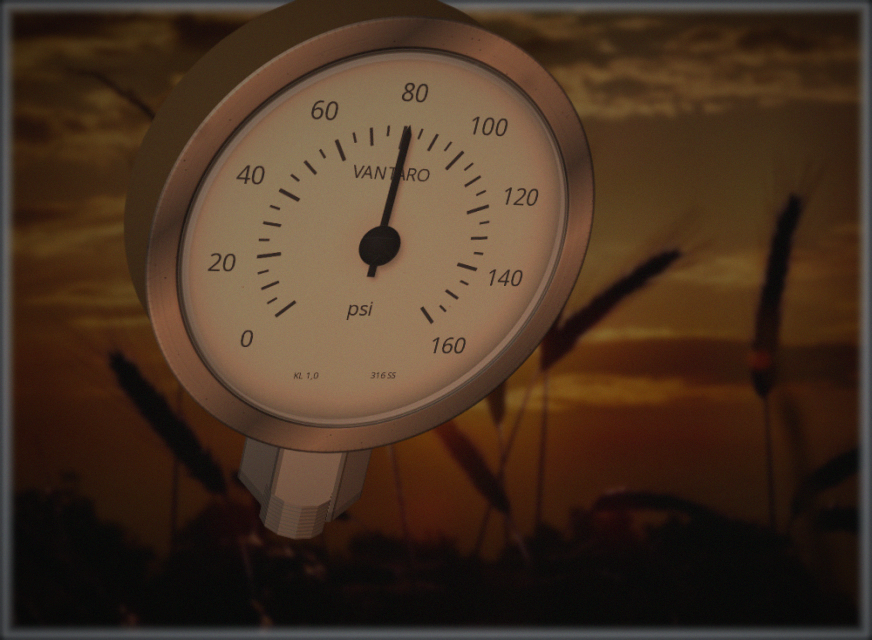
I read 80 (psi)
